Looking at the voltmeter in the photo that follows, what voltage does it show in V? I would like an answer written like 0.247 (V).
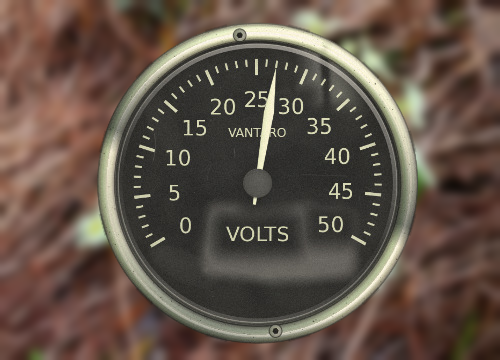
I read 27 (V)
